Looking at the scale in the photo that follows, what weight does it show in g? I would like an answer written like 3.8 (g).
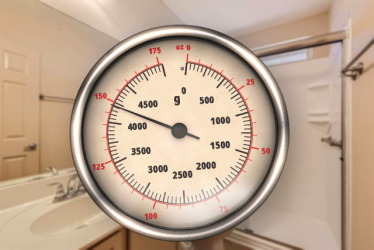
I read 4200 (g)
